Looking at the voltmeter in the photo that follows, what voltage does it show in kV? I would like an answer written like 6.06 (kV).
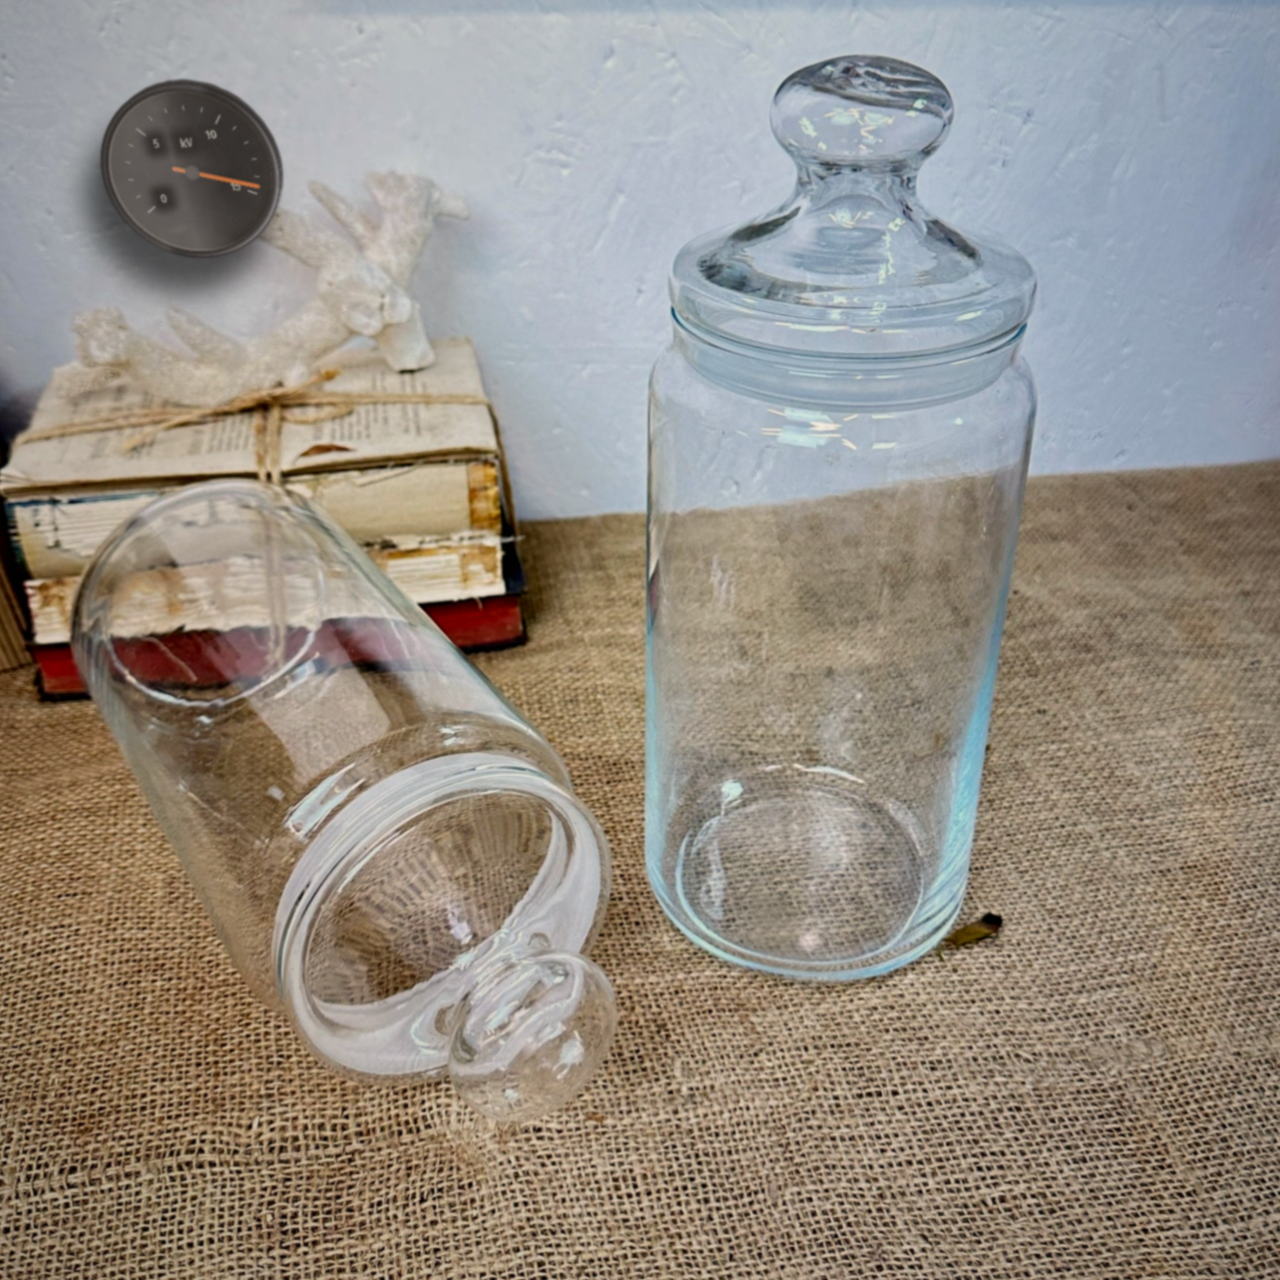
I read 14.5 (kV)
